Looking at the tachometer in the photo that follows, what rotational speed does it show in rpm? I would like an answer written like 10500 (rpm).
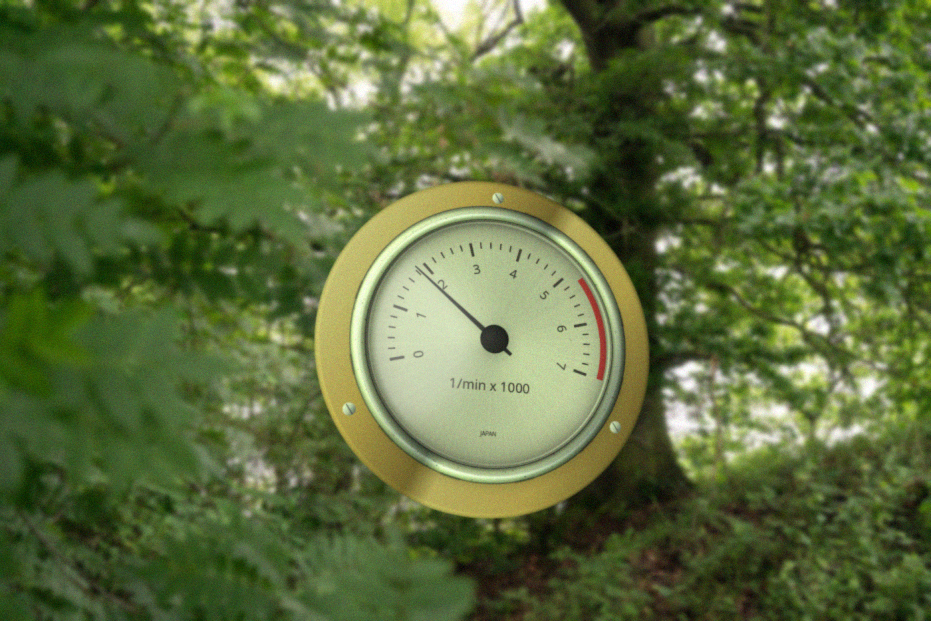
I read 1800 (rpm)
